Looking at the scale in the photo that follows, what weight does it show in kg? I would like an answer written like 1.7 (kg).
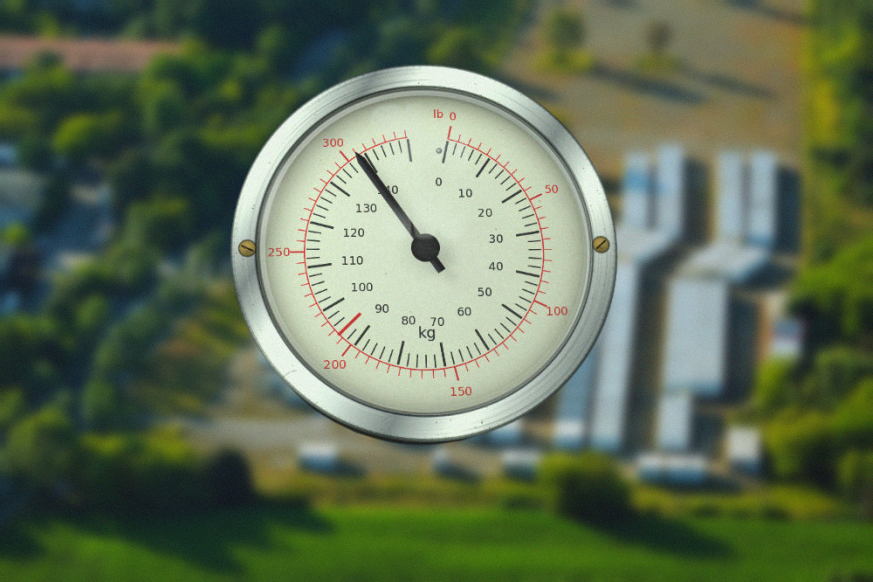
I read 138 (kg)
